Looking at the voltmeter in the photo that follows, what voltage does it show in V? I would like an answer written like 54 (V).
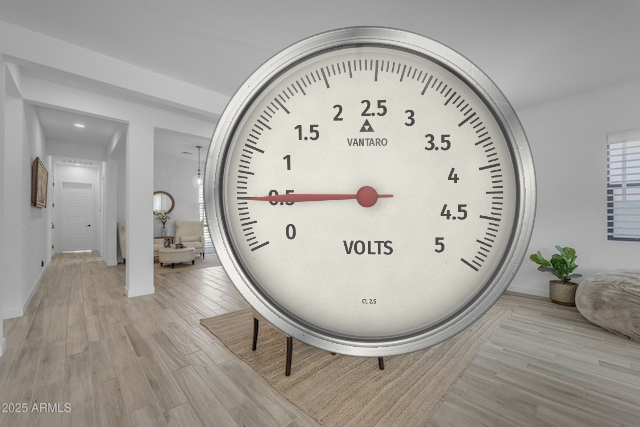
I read 0.5 (V)
